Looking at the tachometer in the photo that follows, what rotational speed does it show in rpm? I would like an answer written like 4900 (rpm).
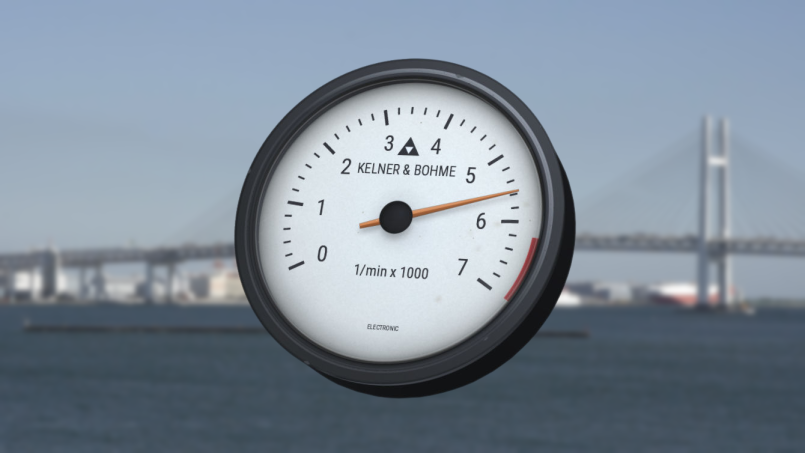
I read 5600 (rpm)
